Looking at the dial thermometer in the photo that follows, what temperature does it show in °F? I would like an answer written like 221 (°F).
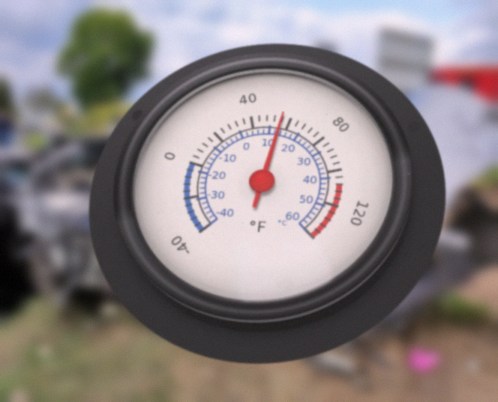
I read 56 (°F)
